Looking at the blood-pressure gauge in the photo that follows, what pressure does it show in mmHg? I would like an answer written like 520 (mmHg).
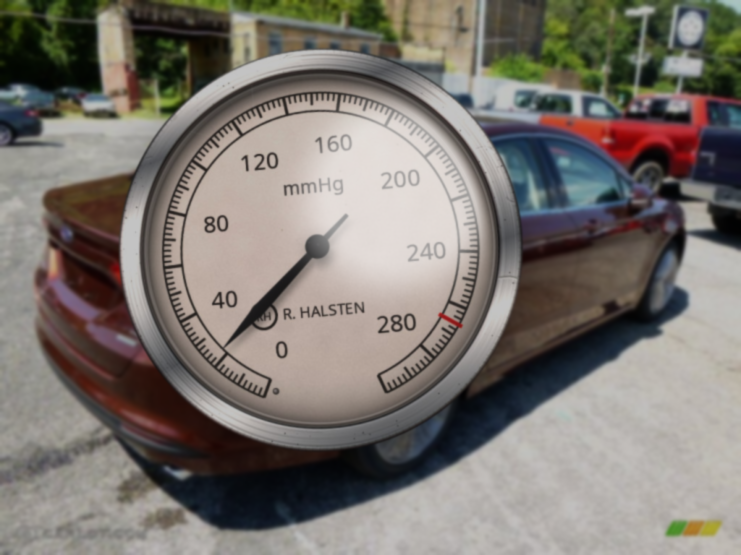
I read 22 (mmHg)
